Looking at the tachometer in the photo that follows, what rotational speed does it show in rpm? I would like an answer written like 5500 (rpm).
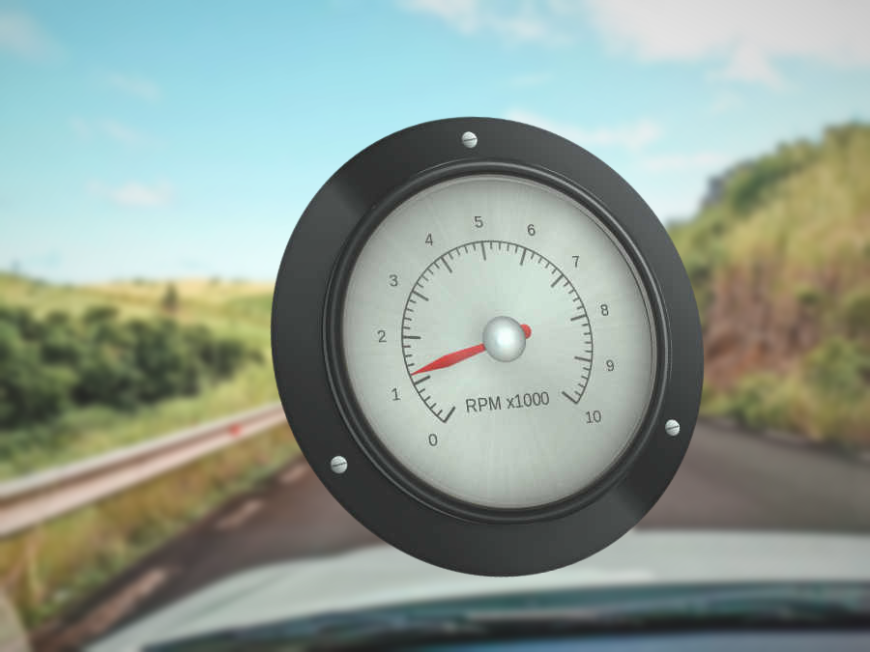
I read 1200 (rpm)
